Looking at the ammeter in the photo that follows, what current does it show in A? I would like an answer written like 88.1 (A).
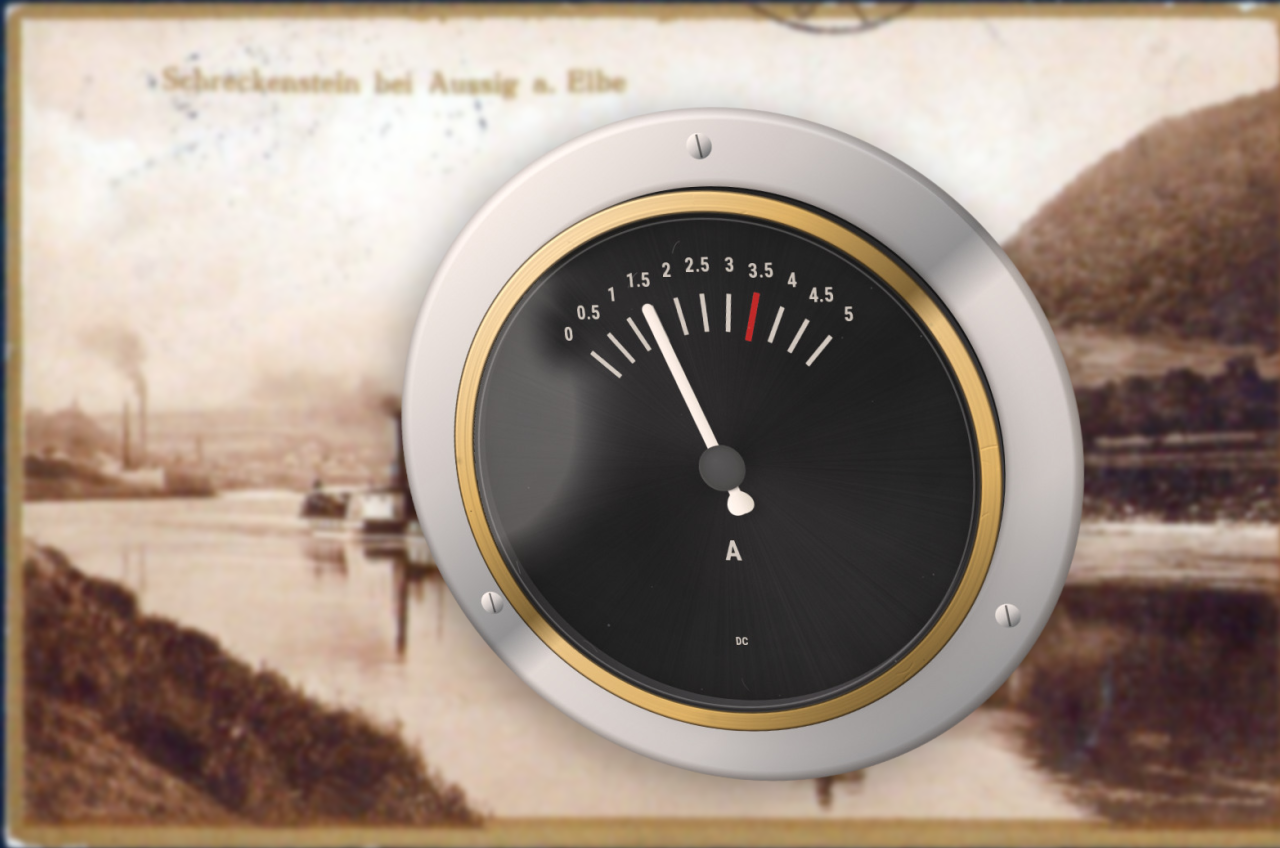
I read 1.5 (A)
